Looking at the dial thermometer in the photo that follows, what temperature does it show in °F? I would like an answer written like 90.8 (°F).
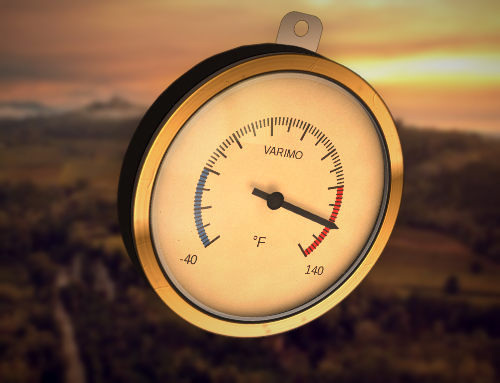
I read 120 (°F)
